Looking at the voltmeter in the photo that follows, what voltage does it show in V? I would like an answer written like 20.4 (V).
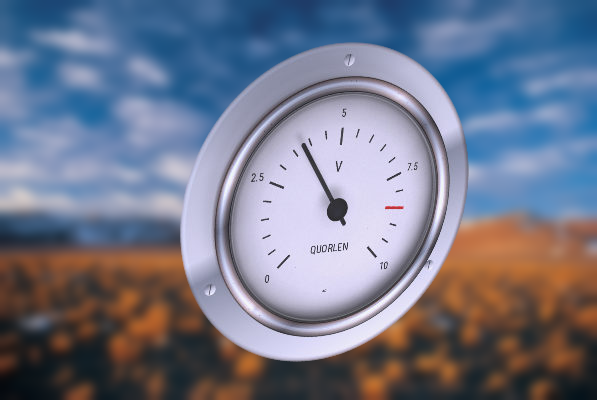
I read 3.75 (V)
